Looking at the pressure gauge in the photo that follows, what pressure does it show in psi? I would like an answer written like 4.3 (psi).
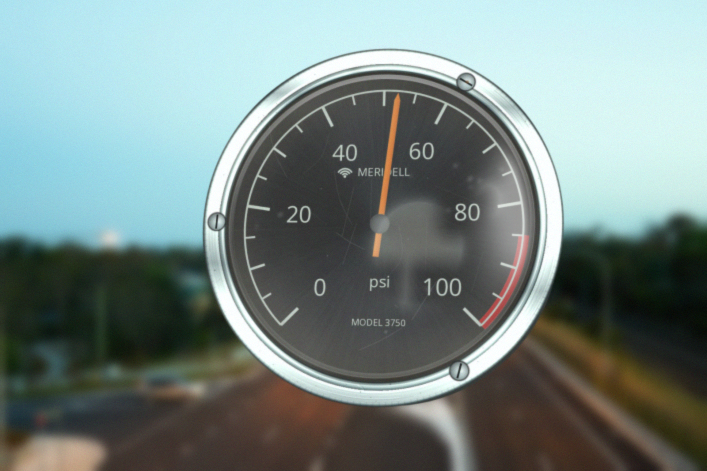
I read 52.5 (psi)
